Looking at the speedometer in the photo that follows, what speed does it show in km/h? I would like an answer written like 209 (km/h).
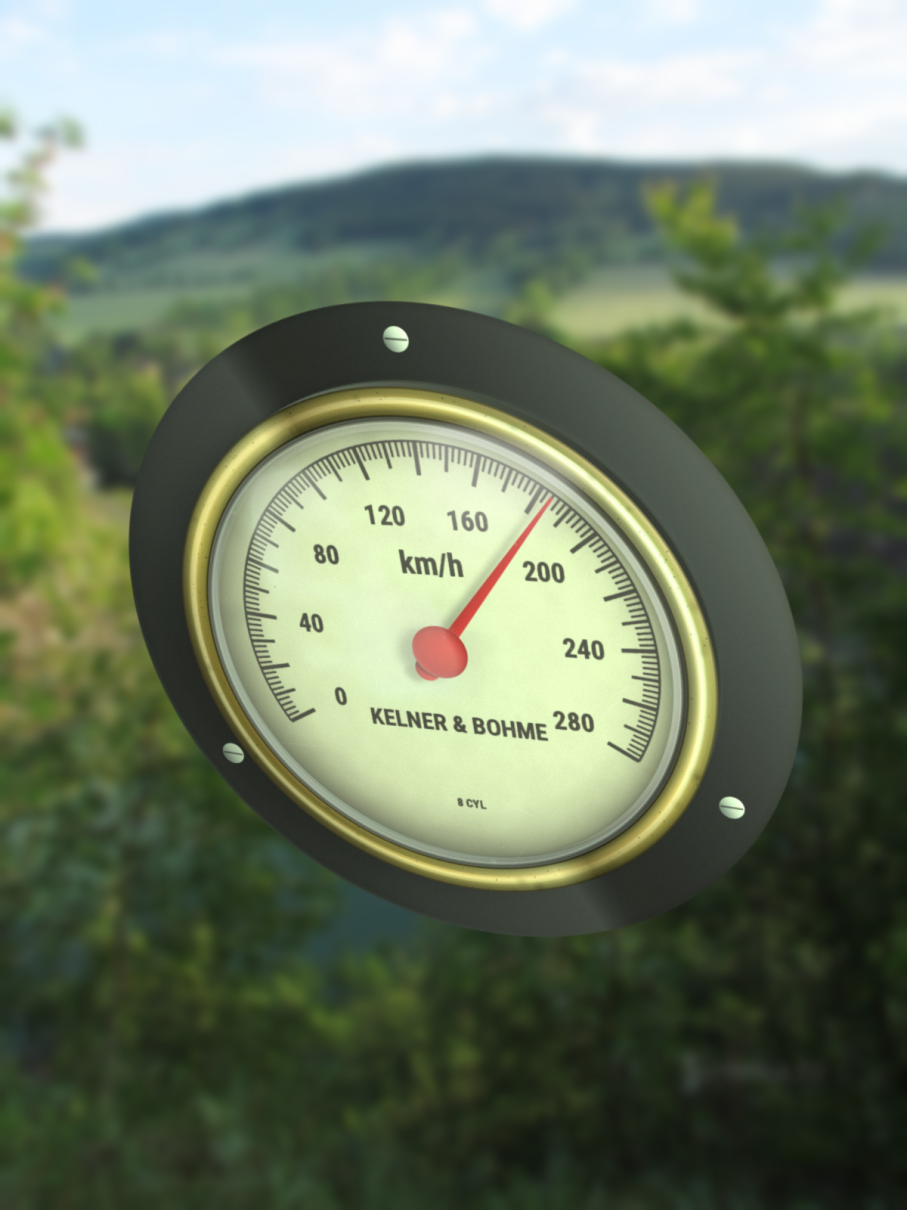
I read 184 (km/h)
